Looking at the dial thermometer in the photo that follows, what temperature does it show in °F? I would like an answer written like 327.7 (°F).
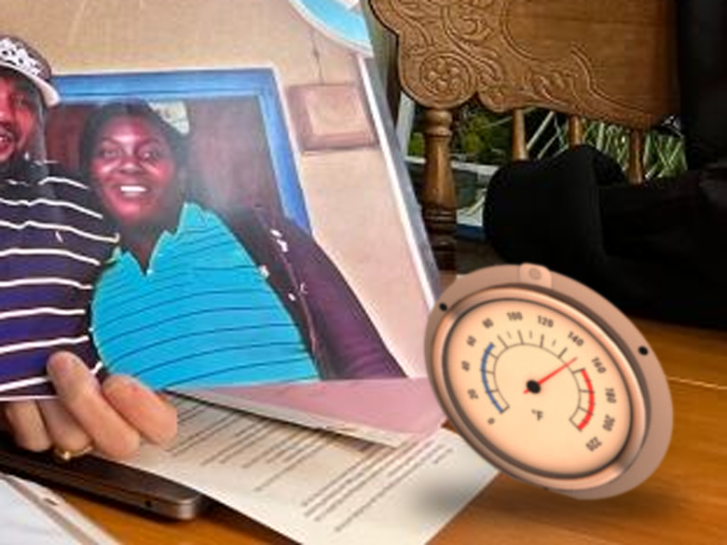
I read 150 (°F)
